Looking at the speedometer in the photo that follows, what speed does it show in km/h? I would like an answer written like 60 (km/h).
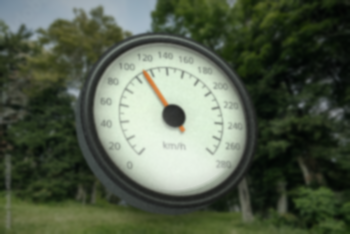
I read 110 (km/h)
